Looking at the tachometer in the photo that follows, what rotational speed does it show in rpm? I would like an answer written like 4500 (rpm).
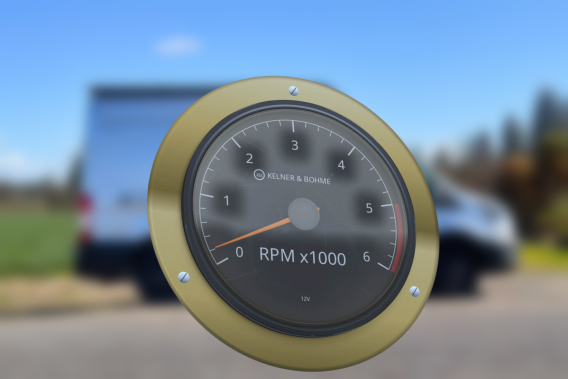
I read 200 (rpm)
